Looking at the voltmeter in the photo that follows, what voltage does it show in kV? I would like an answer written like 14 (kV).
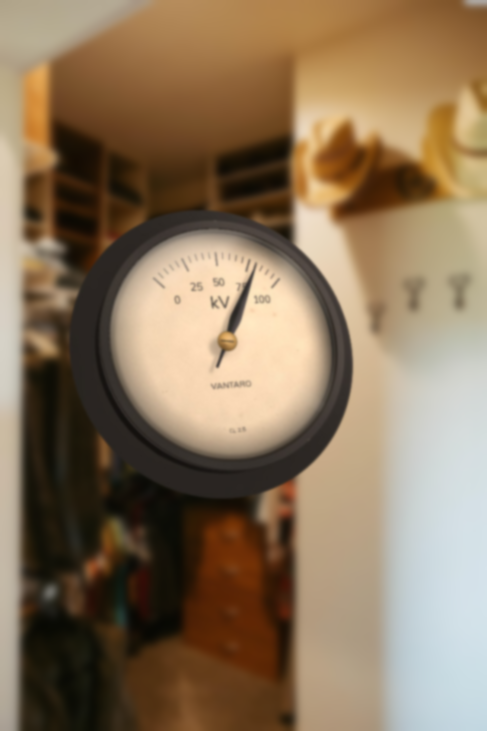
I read 80 (kV)
